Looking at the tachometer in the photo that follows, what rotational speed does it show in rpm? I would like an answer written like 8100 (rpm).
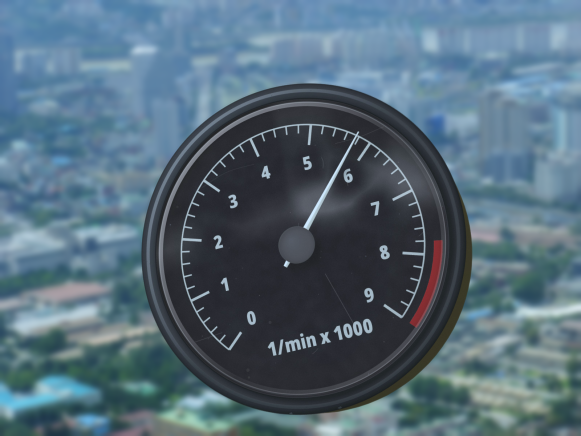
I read 5800 (rpm)
